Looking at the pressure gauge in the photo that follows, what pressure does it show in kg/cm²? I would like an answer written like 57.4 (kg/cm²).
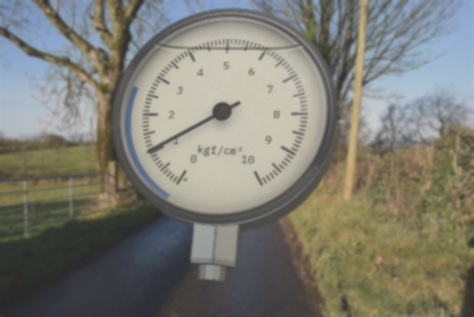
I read 1 (kg/cm²)
